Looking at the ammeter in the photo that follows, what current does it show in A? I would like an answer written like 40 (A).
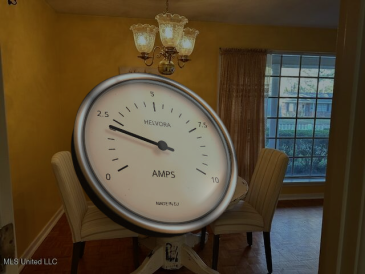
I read 2 (A)
